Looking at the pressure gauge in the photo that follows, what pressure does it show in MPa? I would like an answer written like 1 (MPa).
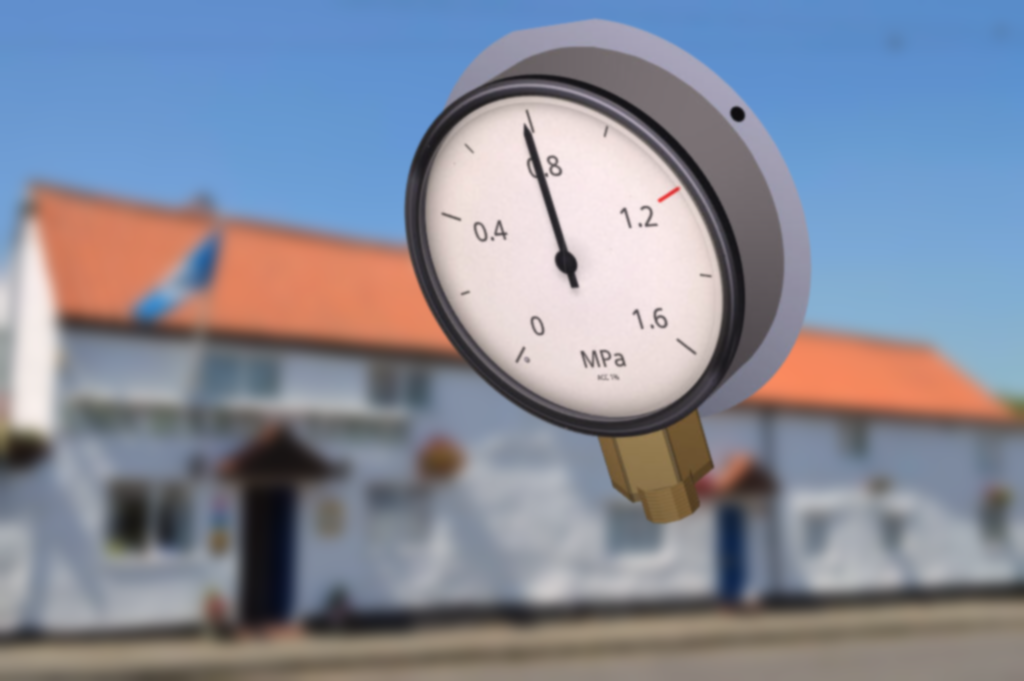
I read 0.8 (MPa)
